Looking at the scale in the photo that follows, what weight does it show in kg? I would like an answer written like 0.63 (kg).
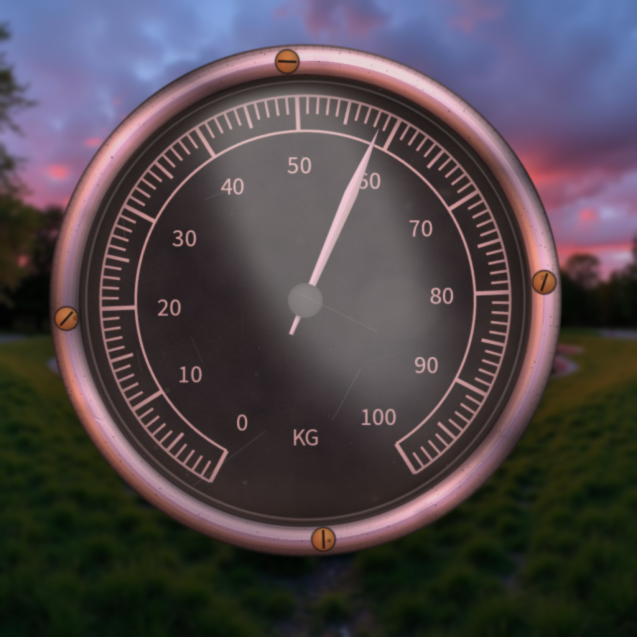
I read 58.5 (kg)
